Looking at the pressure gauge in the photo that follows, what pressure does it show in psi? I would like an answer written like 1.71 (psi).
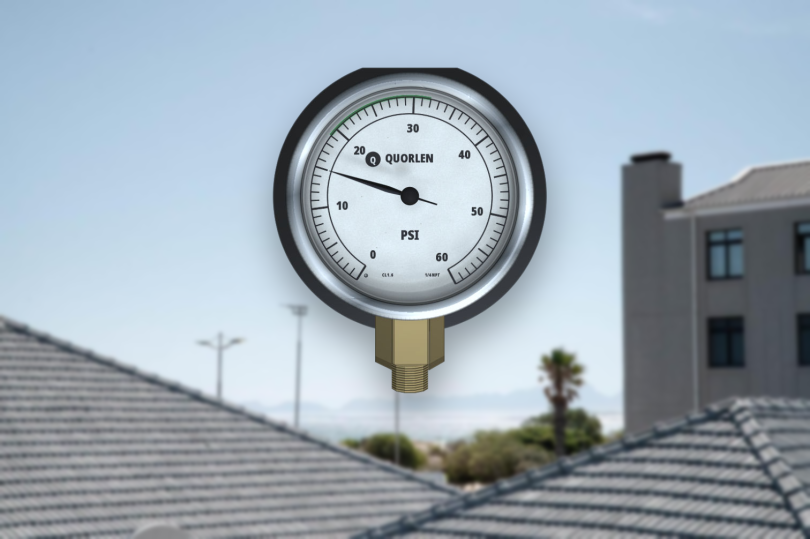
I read 15 (psi)
